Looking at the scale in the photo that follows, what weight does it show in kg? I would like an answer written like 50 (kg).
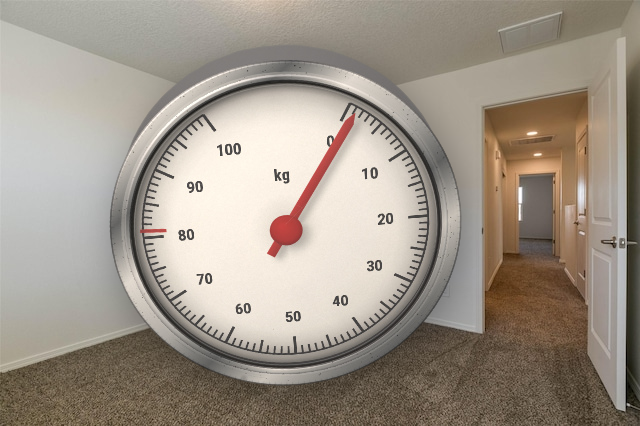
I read 1 (kg)
